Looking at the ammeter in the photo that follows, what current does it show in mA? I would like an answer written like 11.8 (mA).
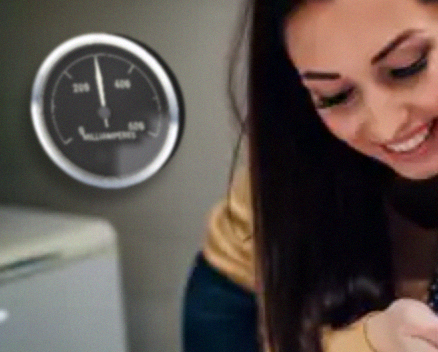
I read 300 (mA)
